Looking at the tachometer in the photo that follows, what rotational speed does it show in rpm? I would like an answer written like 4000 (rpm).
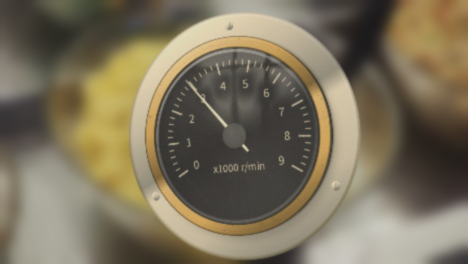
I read 3000 (rpm)
